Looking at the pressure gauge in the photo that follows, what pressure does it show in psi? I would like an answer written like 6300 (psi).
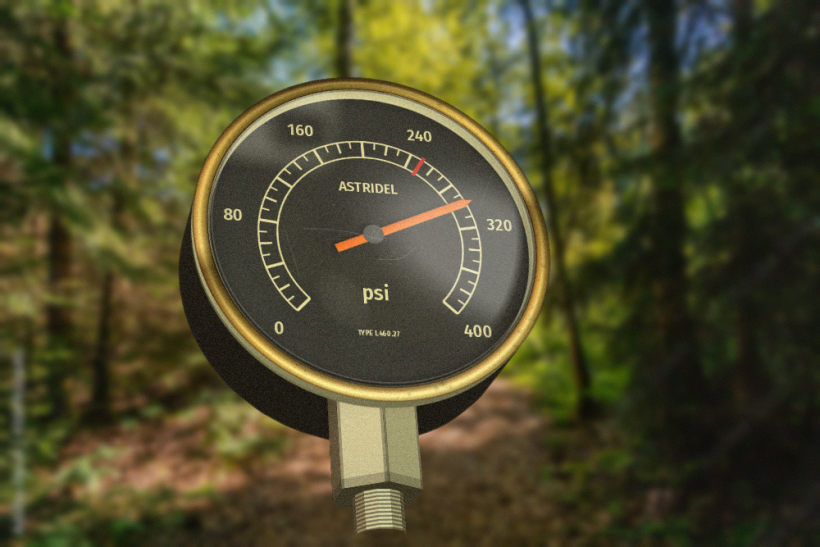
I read 300 (psi)
